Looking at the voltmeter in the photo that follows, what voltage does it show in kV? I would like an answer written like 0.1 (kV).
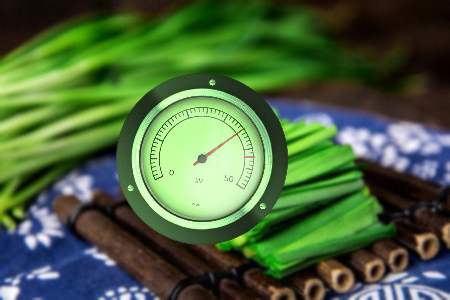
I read 35 (kV)
